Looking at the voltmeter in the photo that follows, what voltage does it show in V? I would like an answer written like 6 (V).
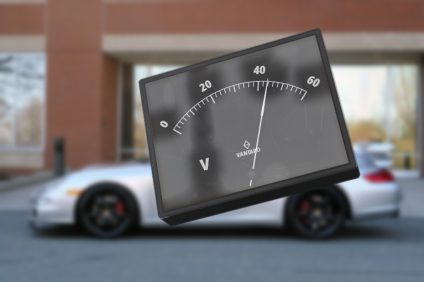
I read 44 (V)
